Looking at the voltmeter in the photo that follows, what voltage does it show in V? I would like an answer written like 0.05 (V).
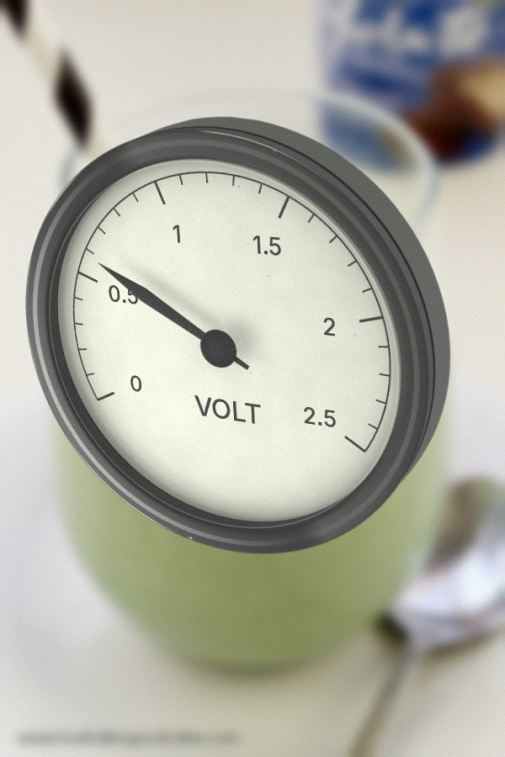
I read 0.6 (V)
